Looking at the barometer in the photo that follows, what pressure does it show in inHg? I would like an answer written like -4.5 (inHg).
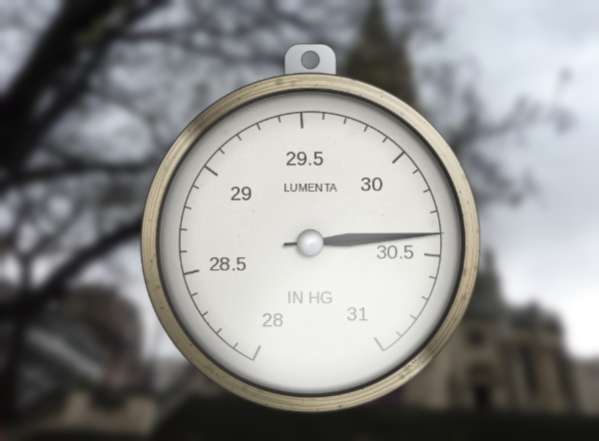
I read 30.4 (inHg)
